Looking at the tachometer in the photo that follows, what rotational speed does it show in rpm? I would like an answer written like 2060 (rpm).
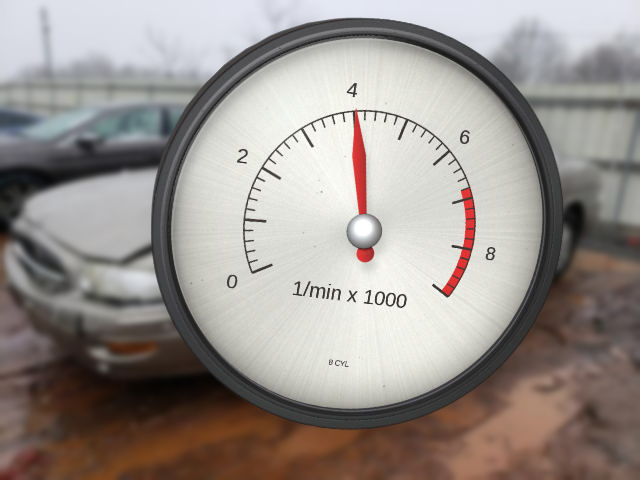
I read 4000 (rpm)
